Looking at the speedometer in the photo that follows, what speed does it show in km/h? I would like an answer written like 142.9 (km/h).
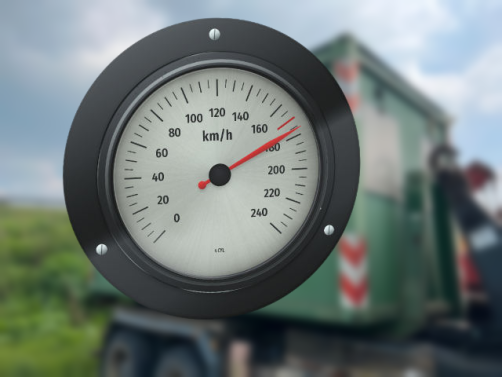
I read 175 (km/h)
